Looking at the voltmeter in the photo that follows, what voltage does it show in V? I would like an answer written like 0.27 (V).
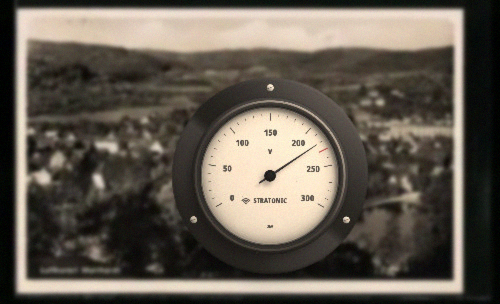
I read 220 (V)
